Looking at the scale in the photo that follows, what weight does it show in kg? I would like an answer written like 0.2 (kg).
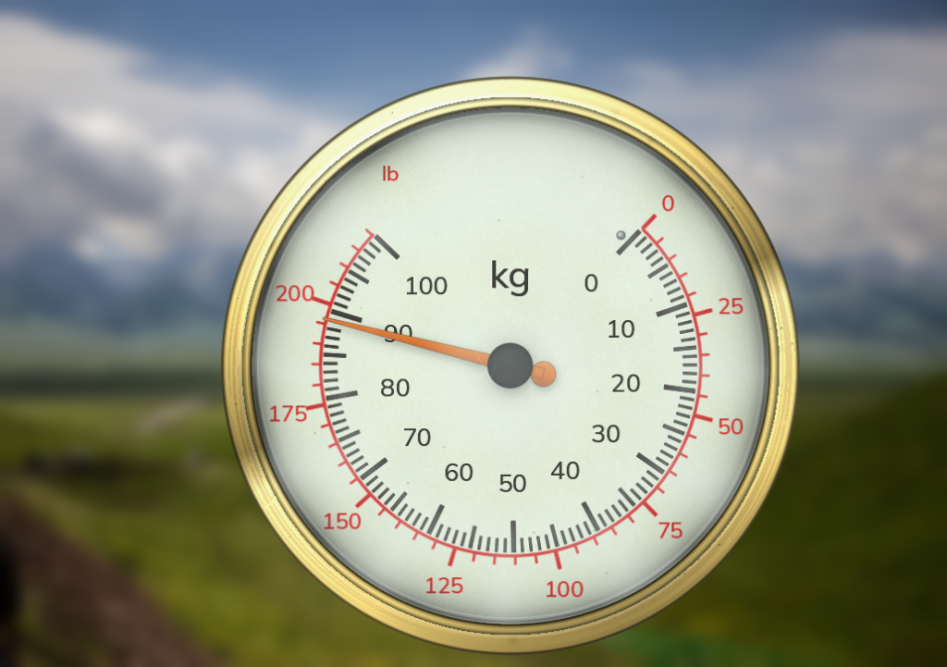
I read 89 (kg)
